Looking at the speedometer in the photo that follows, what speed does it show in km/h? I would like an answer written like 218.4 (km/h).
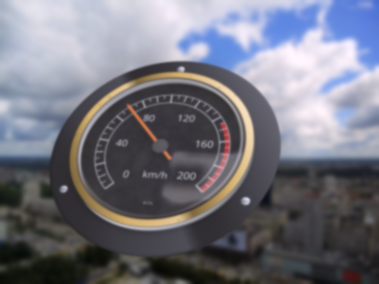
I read 70 (km/h)
